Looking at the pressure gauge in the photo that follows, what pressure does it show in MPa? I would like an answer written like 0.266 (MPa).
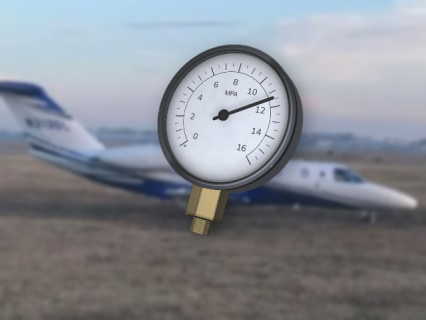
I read 11.5 (MPa)
